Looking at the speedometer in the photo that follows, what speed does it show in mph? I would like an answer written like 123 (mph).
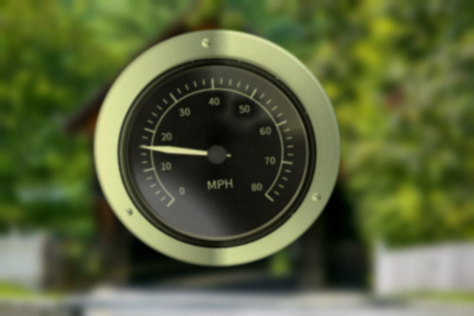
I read 16 (mph)
